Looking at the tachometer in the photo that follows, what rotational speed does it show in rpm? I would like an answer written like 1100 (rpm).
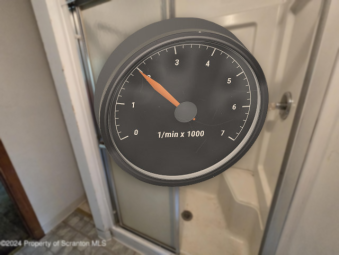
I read 2000 (rpm)
